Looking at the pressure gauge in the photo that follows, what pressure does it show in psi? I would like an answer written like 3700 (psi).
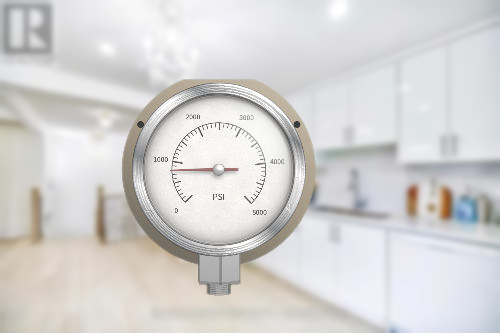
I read 800 (psi)
